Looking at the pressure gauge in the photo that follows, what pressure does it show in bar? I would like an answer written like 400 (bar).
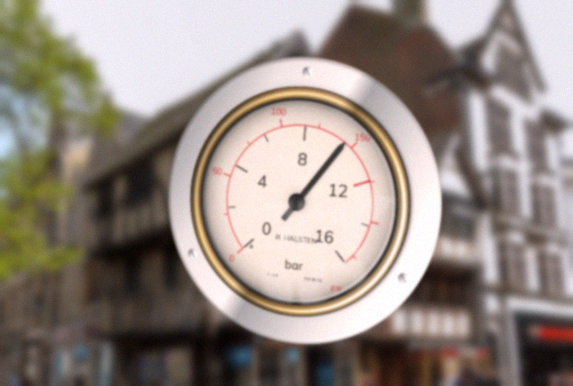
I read 10 (bar)
